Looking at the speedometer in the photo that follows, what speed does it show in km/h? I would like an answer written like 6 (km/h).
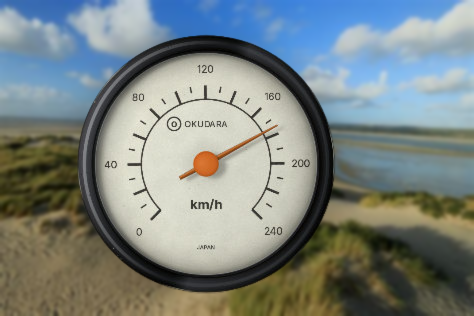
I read 175 (km/h)
